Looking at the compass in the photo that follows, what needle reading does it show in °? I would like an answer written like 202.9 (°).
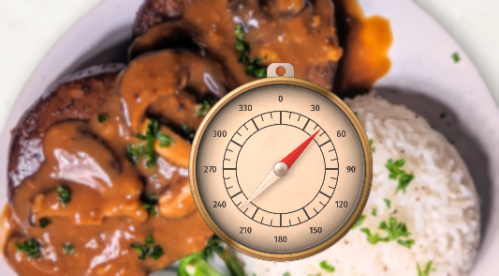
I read 45 (°)
